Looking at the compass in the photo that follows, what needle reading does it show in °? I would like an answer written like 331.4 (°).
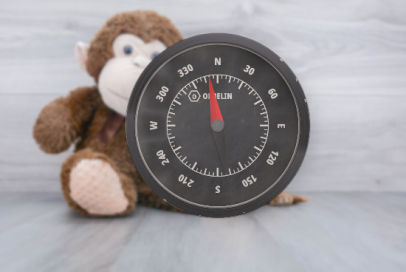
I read 350 (°)
